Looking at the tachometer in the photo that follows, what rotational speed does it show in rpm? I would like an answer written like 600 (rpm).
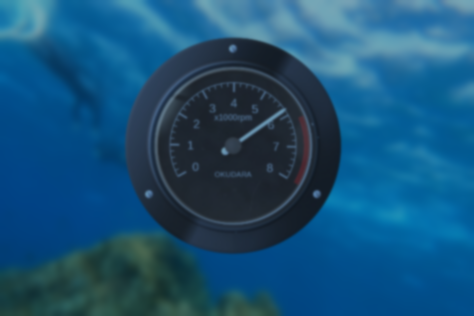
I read 5800 (rpm)
